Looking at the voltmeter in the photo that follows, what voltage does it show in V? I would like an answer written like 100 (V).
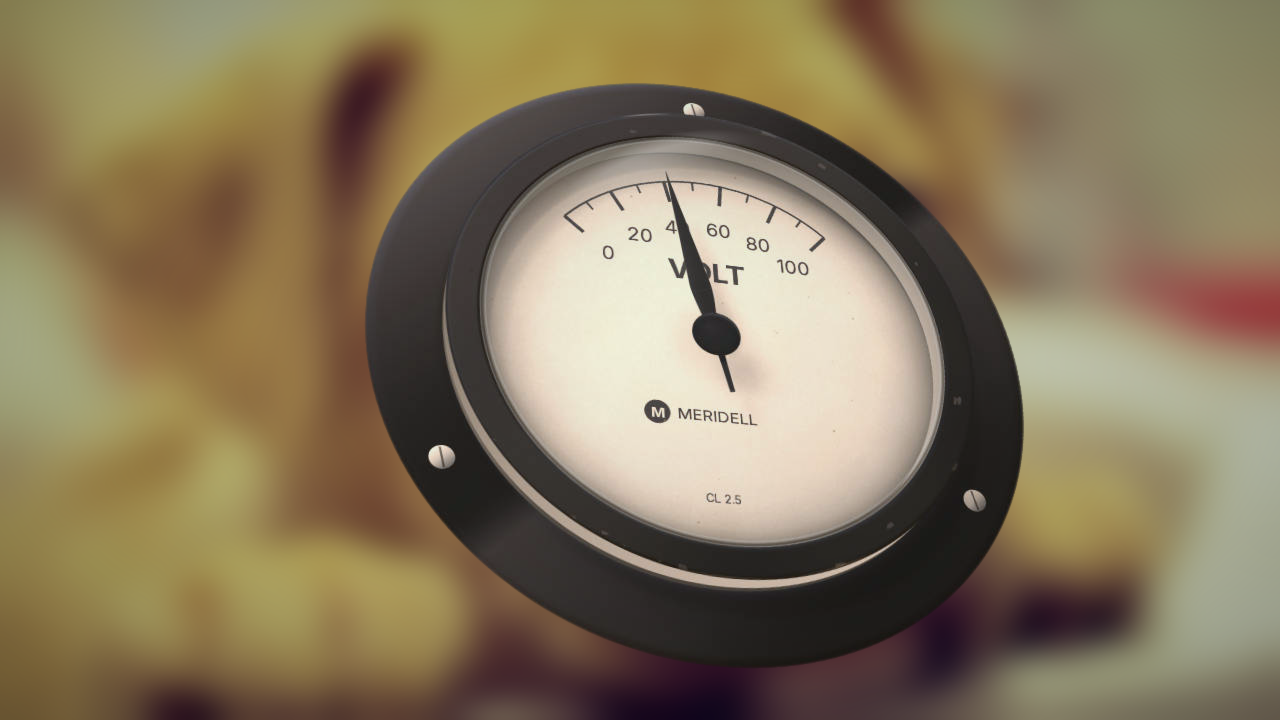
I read 40 (V)
